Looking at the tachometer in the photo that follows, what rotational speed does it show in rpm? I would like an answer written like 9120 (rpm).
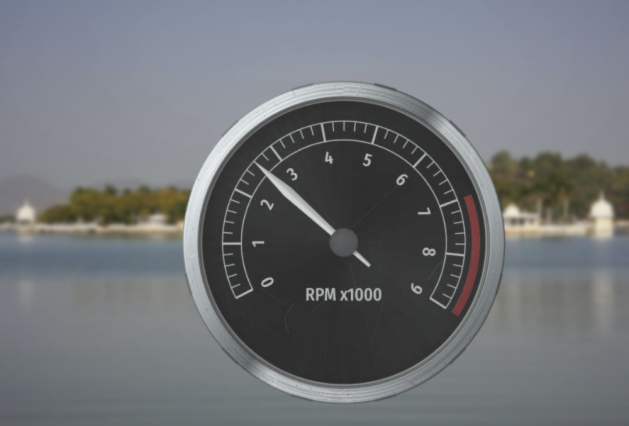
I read 2600 (rpm)
